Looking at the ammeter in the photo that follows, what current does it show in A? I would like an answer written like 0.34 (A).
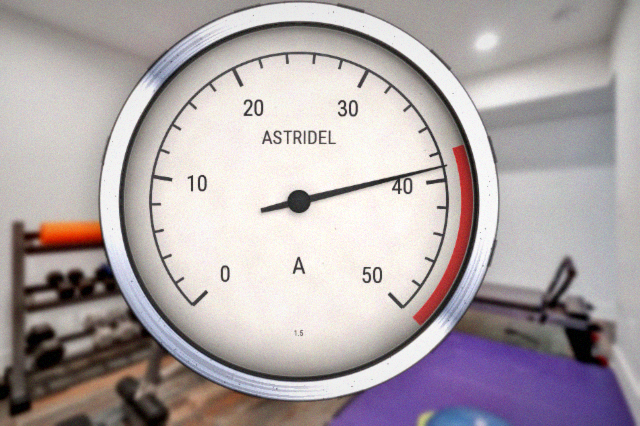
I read 39 (A)
